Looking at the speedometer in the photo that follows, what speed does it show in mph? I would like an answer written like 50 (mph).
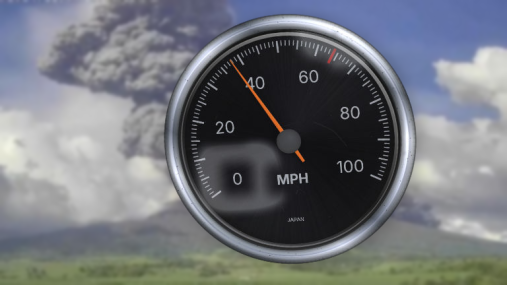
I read 38 (mph)
